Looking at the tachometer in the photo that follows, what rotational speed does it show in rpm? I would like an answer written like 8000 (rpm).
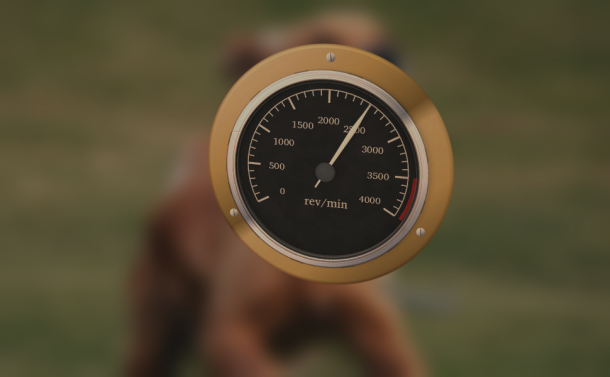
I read 2500 (rpm)
